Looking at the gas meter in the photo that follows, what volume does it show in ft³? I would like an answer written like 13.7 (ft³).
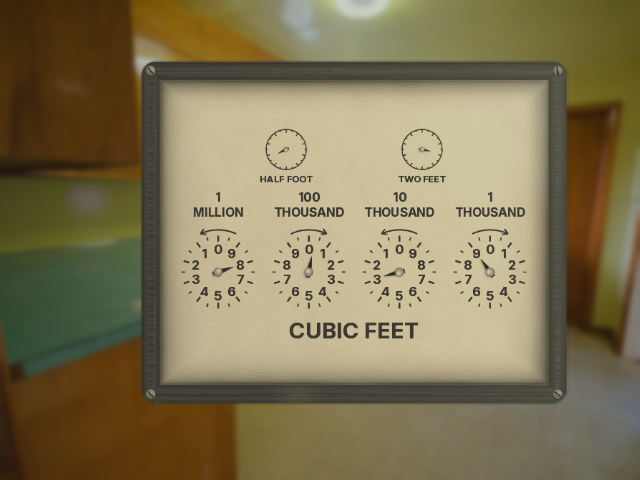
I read 802900 (ft³)
